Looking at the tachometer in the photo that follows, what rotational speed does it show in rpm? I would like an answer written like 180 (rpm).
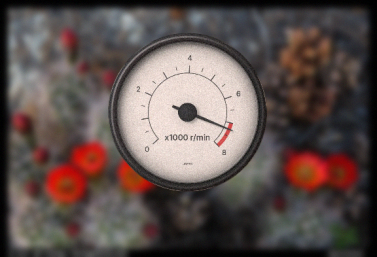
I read 7250 (rpm)
